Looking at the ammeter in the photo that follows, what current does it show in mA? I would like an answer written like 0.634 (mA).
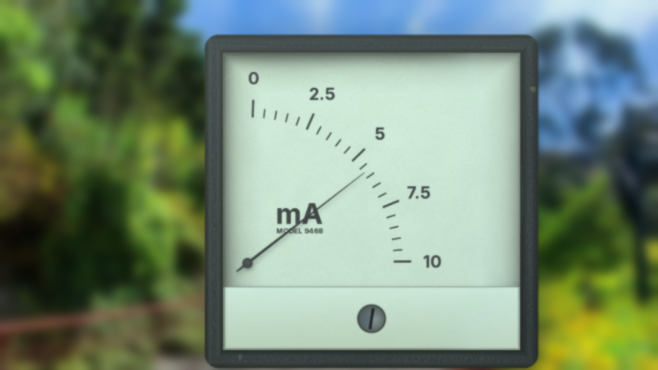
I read 5.75 (mA)
